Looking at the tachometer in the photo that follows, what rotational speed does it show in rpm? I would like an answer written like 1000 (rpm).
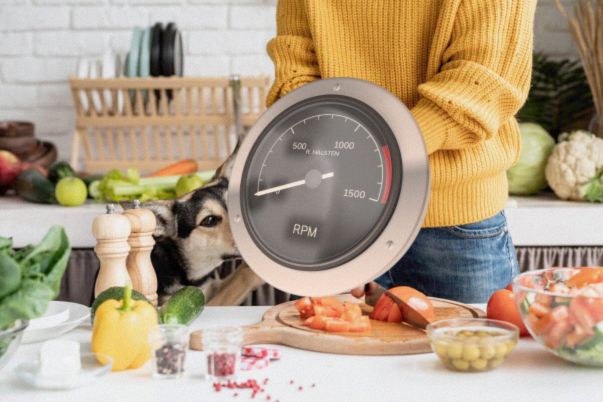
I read 0 (rpm)
